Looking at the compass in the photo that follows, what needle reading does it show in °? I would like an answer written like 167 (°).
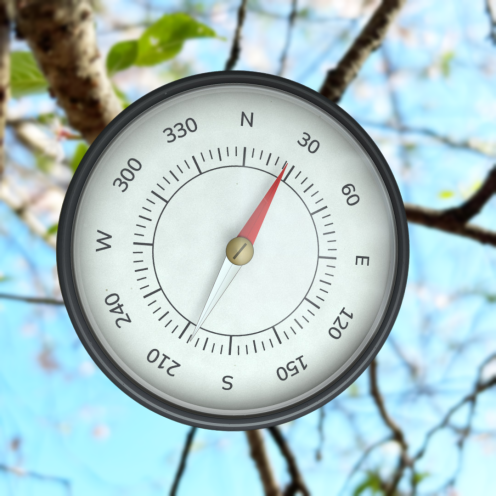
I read 25 (°)
